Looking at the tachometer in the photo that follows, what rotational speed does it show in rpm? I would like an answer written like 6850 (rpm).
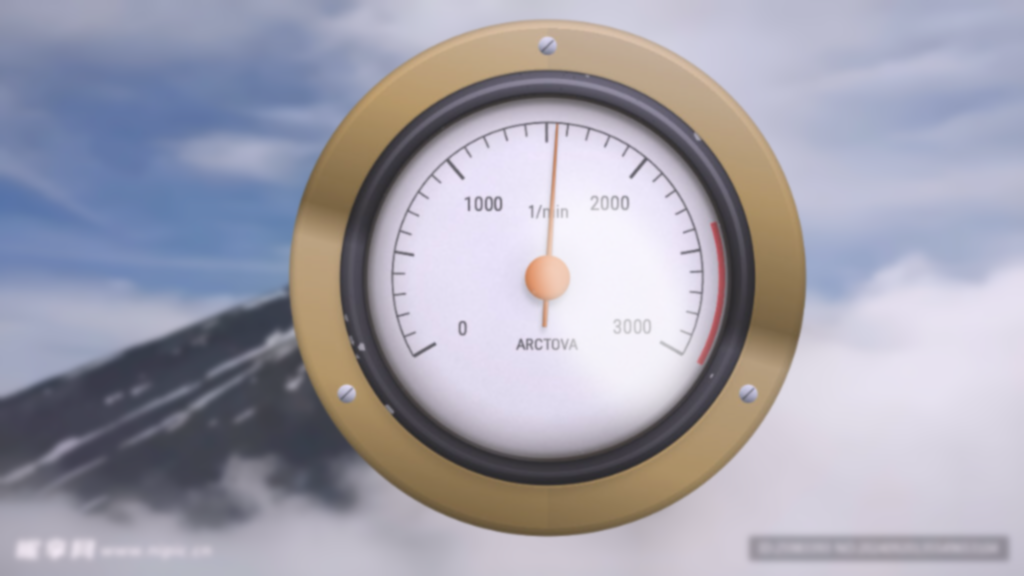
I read 1550 (rpm)
